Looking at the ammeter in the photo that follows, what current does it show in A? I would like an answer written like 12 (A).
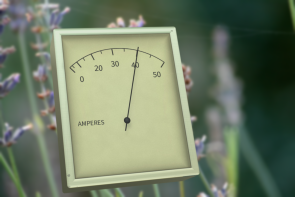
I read 40 (A)
